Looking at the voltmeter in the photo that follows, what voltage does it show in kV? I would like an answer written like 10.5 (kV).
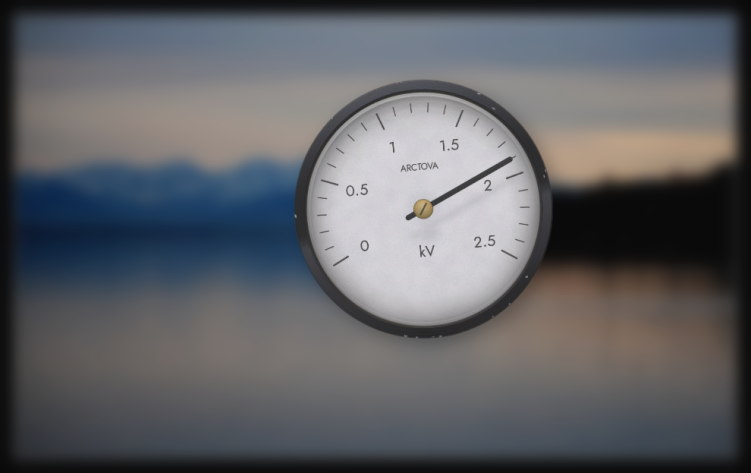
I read 1.9 (kV)
